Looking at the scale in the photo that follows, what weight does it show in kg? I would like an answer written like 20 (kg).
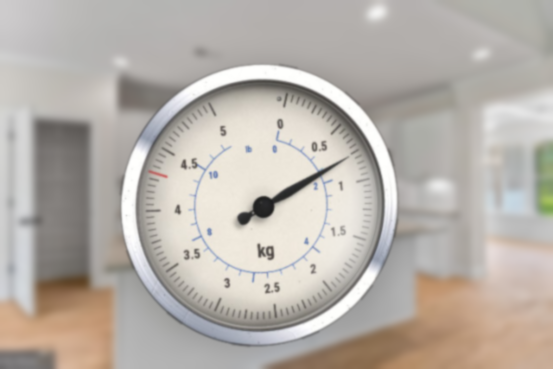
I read 0.75 (kg)
